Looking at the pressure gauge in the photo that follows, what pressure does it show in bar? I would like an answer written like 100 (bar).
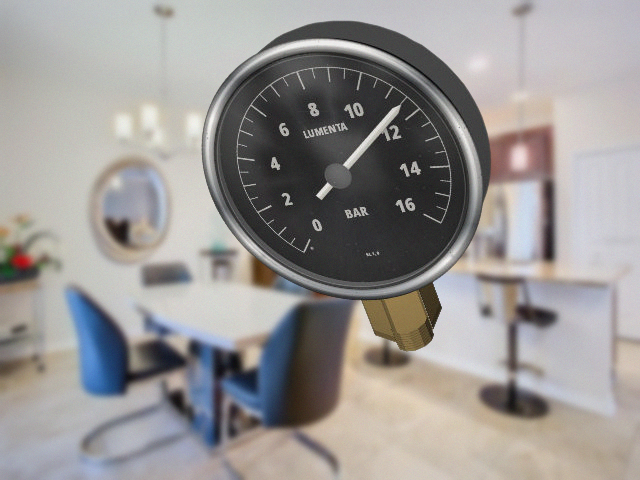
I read 11.5 (bar)
